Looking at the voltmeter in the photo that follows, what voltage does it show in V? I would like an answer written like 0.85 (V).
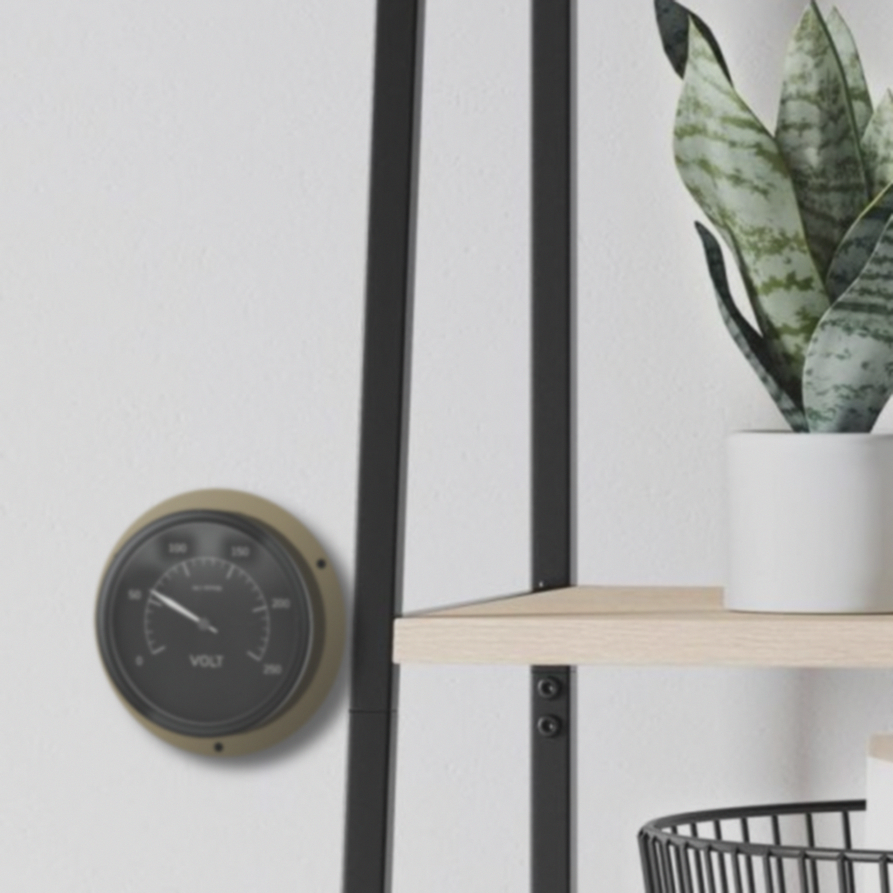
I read 60 (V)
